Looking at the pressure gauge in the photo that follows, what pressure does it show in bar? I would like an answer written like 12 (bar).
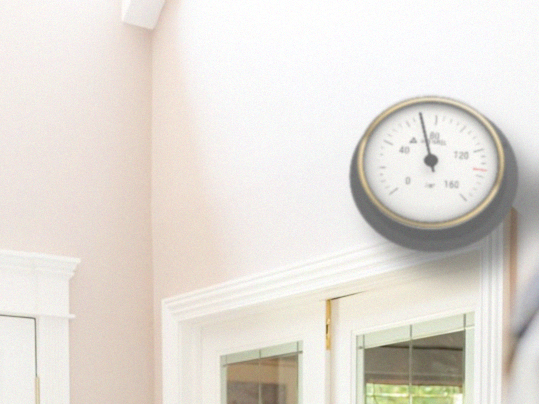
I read 70 (bar)
